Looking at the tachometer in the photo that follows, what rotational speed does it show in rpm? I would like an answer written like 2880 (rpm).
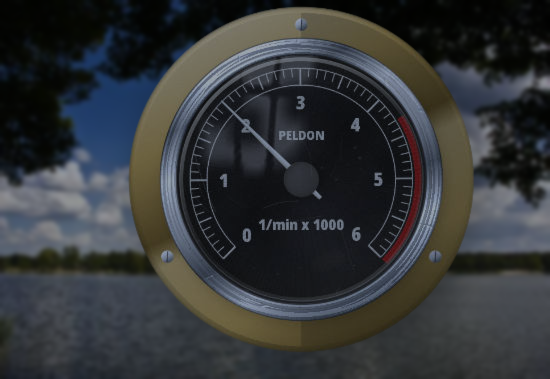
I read 2000 (rpm)
